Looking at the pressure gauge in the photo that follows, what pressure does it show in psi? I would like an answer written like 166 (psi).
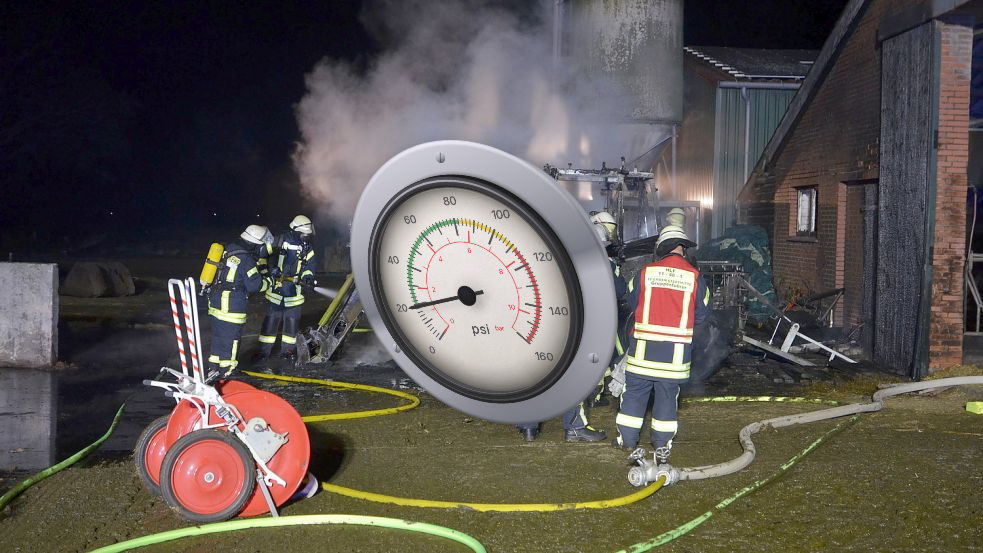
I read 20 (psi)
